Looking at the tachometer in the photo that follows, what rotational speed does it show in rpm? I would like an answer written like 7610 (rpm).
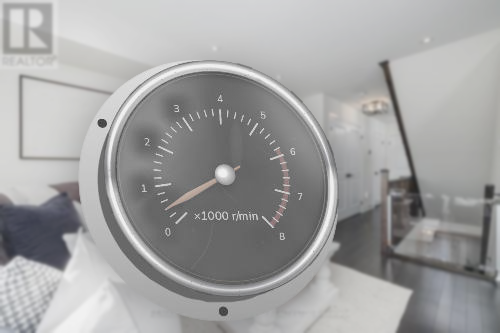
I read 400 (rpm)
